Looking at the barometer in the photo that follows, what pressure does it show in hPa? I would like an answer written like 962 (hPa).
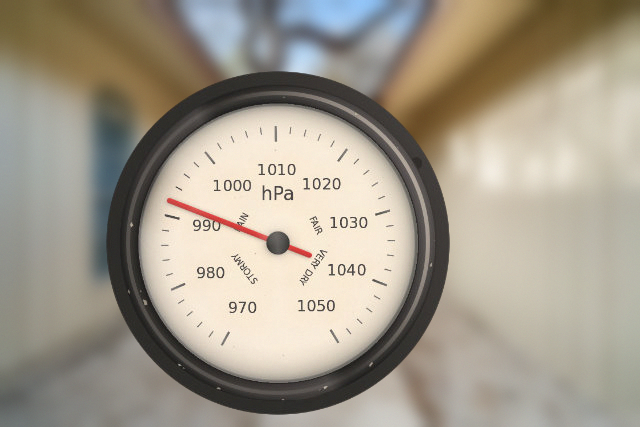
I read 992 (hPa)
